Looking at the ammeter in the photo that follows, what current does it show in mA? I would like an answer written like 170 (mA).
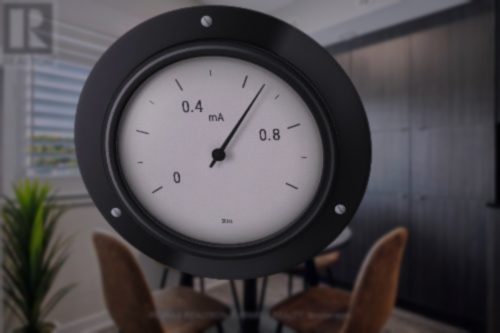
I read 0.65 (mA)
